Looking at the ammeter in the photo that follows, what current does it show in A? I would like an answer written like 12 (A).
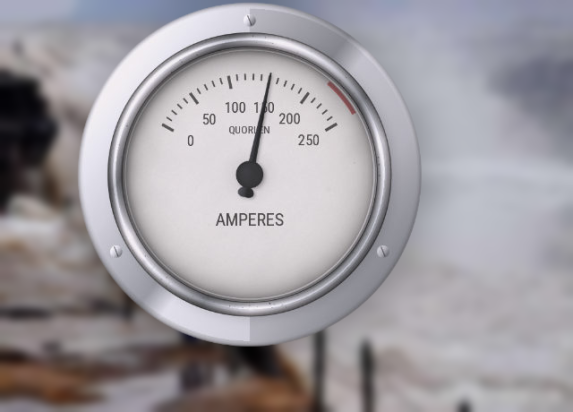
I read 150 (A)
